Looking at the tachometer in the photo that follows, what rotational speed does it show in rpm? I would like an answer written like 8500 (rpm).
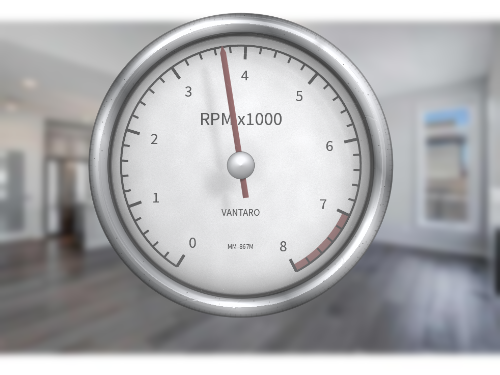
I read 3700 (rpm)
